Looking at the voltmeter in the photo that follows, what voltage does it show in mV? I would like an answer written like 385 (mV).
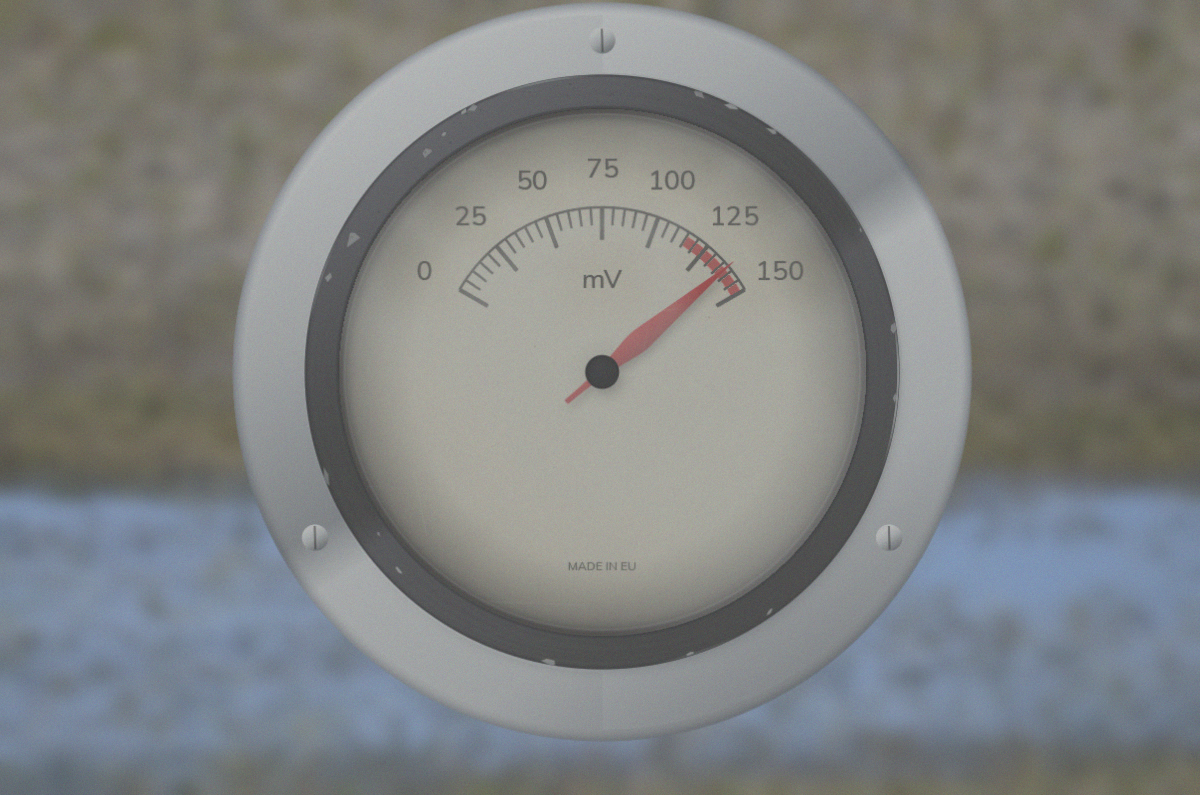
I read 137.5 (mV)
